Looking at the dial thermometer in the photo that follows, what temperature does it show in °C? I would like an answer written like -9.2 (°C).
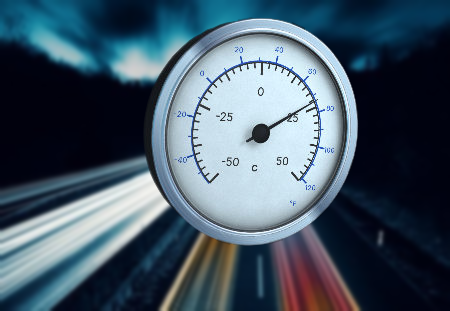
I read 22.5 (°C)
